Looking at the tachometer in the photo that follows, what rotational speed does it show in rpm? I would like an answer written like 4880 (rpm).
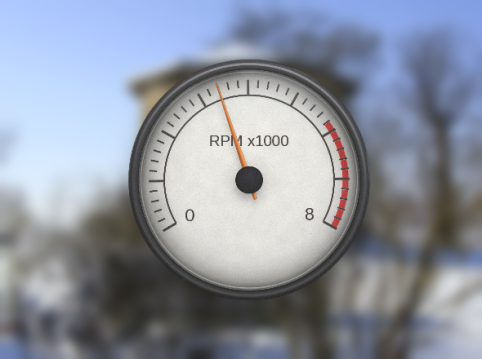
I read 3400 (rpm)
